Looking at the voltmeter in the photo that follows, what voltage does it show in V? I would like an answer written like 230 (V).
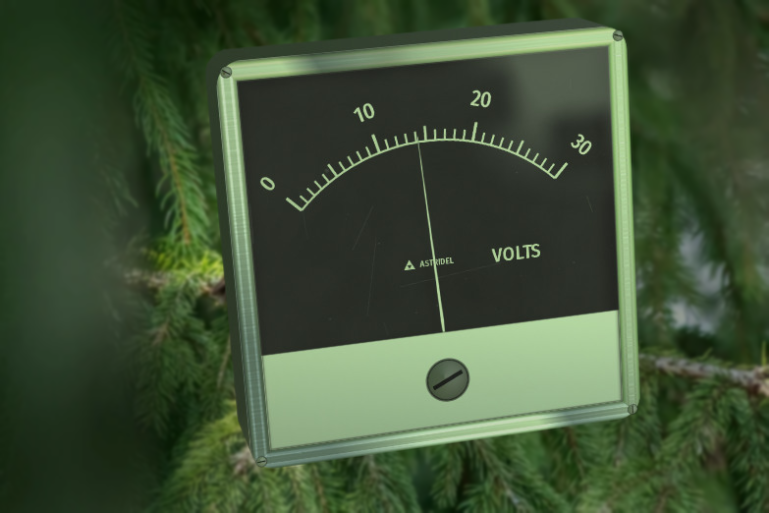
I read 14 (V)
